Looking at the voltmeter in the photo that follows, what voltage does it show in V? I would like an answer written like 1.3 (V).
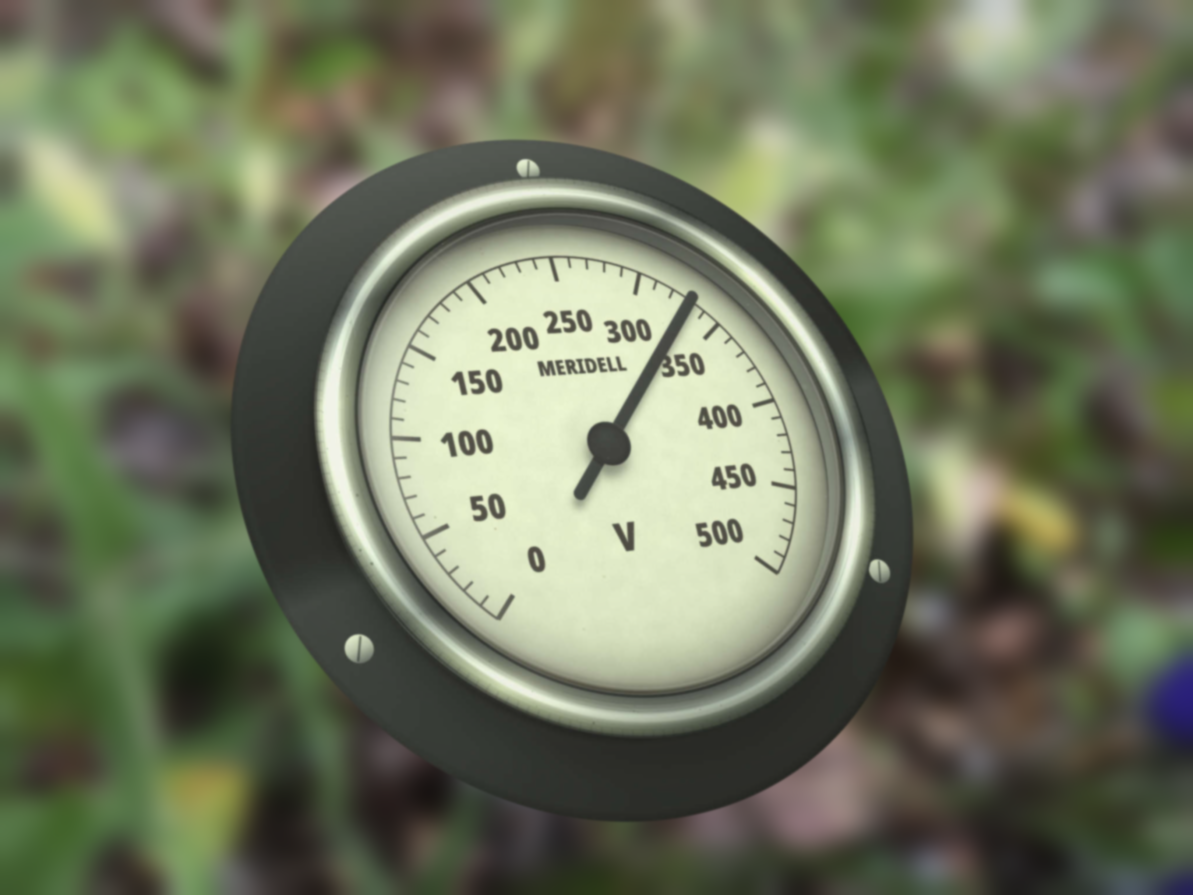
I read 330 (V)
